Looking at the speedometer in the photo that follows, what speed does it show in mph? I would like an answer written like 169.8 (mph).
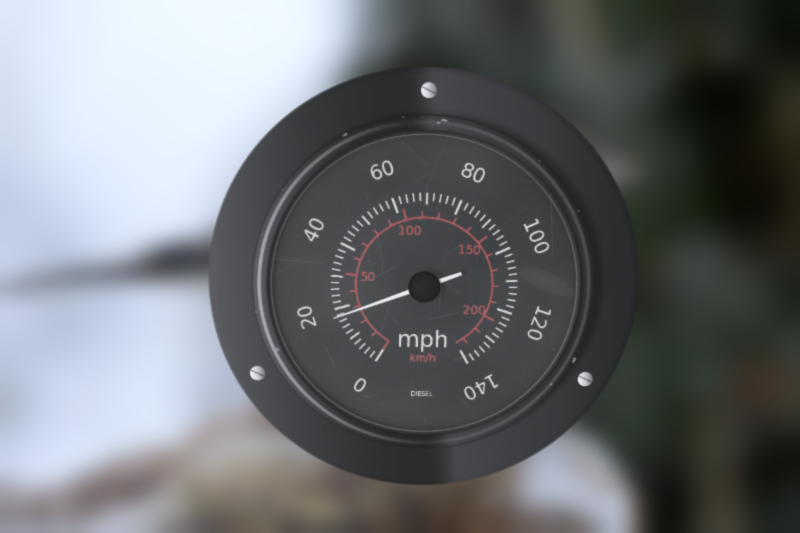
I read 18 (mph)
